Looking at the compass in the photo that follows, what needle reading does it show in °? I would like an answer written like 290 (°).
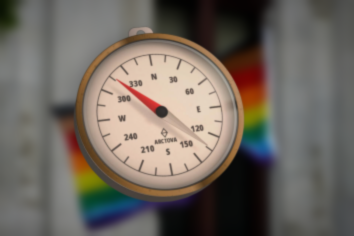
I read 315 (°)
